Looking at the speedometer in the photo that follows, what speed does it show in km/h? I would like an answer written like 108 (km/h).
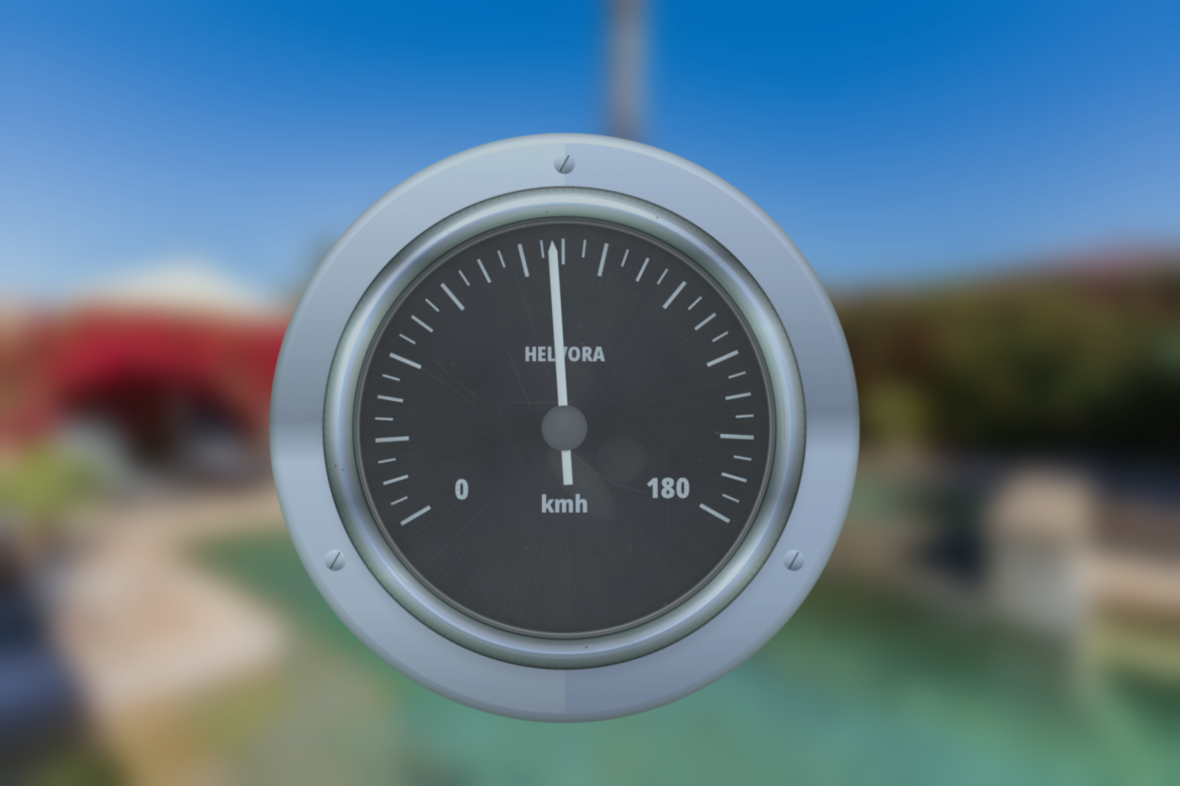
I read 87.5 (km/h)
